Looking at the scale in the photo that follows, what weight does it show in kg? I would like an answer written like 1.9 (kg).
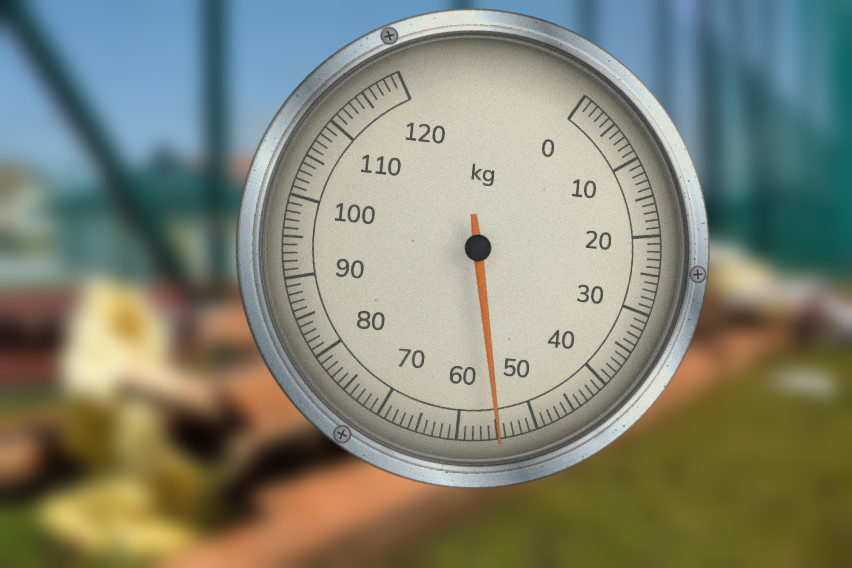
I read 55 (kg)
